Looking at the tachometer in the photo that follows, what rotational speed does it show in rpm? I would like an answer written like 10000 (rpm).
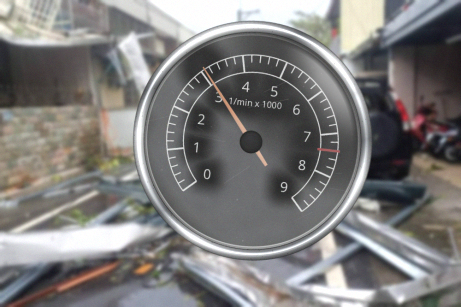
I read 3100 (rpm)
